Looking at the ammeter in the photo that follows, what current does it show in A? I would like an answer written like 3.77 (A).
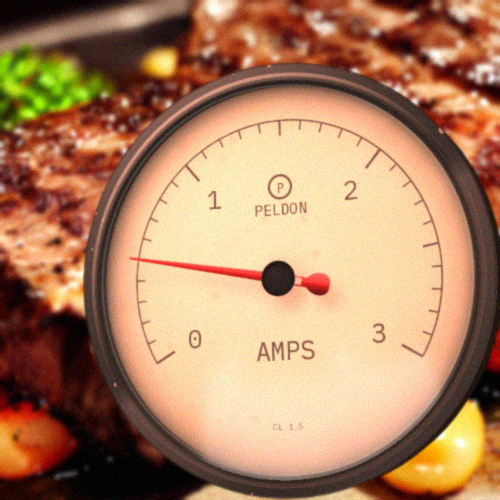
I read 0.5 (A)
